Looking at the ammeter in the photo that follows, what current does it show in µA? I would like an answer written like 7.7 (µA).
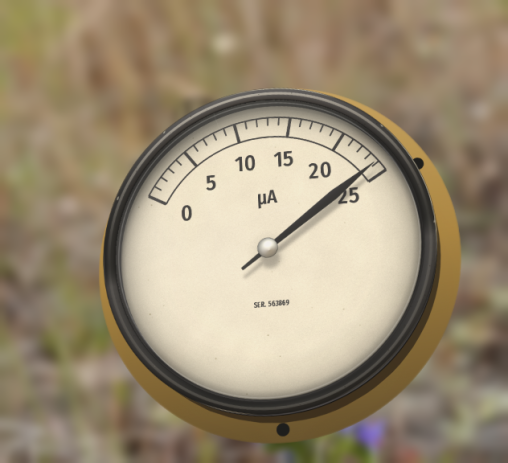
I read 24 (µA)
